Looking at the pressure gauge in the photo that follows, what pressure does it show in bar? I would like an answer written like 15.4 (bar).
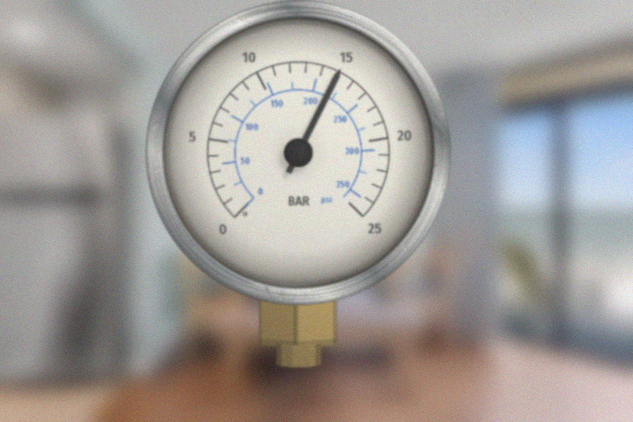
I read 15 (bar)
